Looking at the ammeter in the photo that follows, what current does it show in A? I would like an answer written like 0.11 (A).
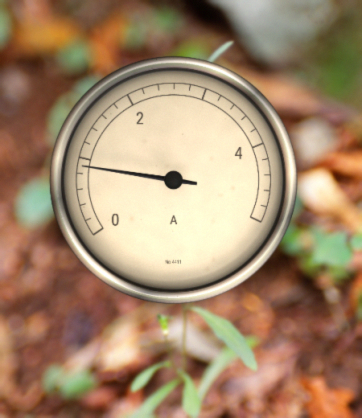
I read 0.9 (A)
